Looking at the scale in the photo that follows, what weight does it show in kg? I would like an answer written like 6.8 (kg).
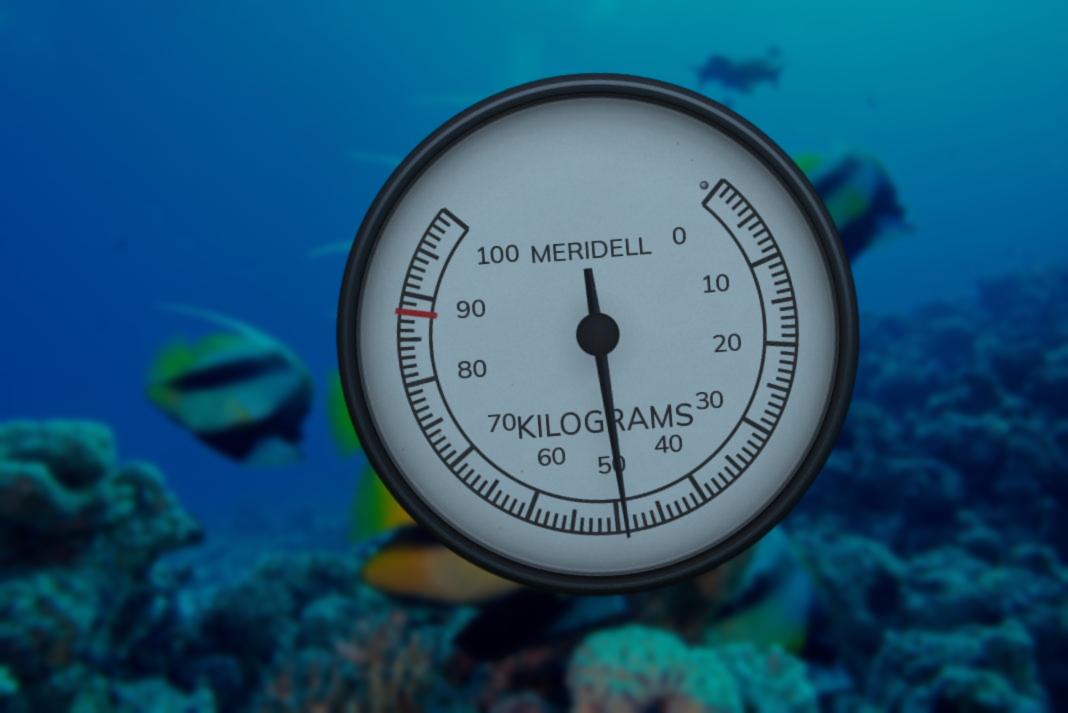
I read 49 (kg)
